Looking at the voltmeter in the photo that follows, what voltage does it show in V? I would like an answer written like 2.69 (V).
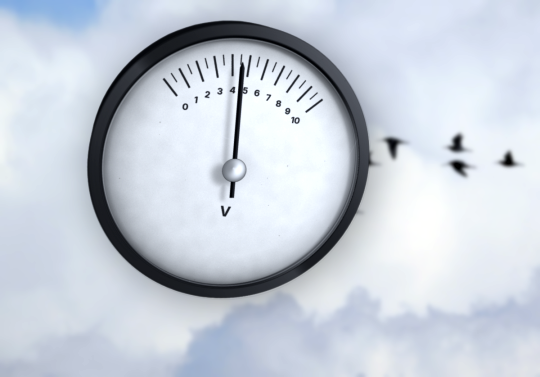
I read 4.5 (V)
